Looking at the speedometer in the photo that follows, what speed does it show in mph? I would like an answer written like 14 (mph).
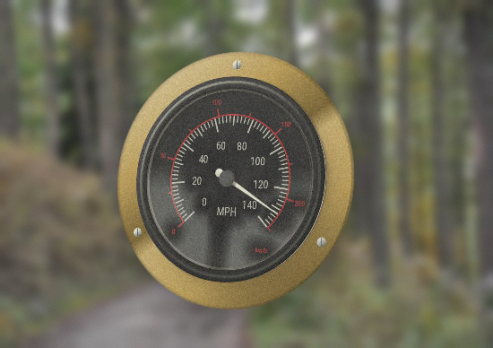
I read 132 (mph)
